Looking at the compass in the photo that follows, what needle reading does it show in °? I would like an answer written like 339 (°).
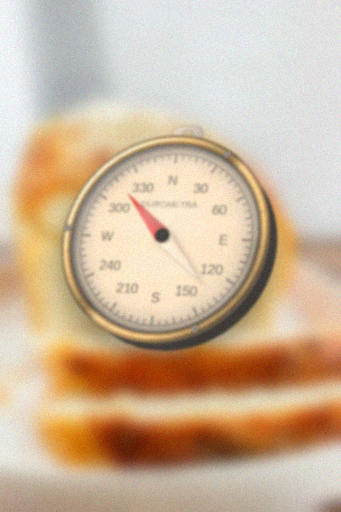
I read 315 (°)
